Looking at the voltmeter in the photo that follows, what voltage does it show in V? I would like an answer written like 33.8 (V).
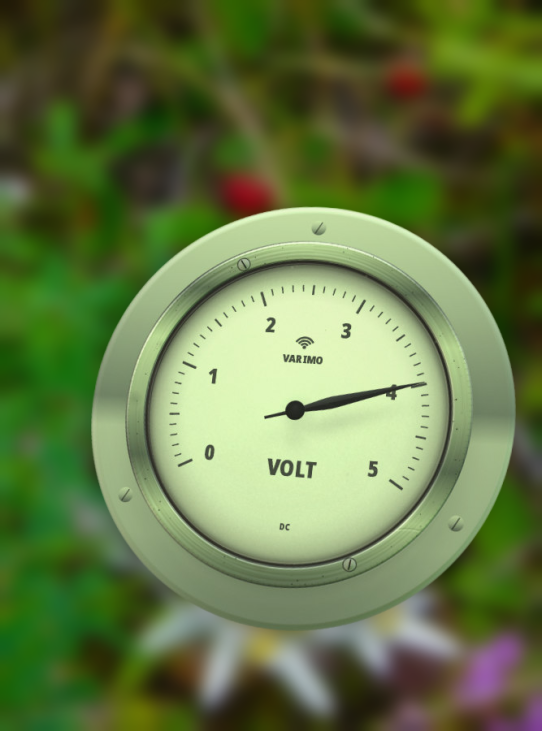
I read 4 (V)
